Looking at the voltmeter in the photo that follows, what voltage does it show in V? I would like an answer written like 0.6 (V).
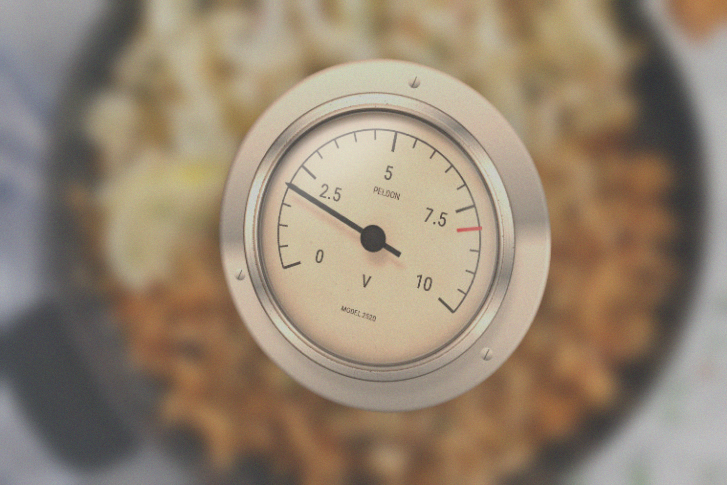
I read 2 (V)
